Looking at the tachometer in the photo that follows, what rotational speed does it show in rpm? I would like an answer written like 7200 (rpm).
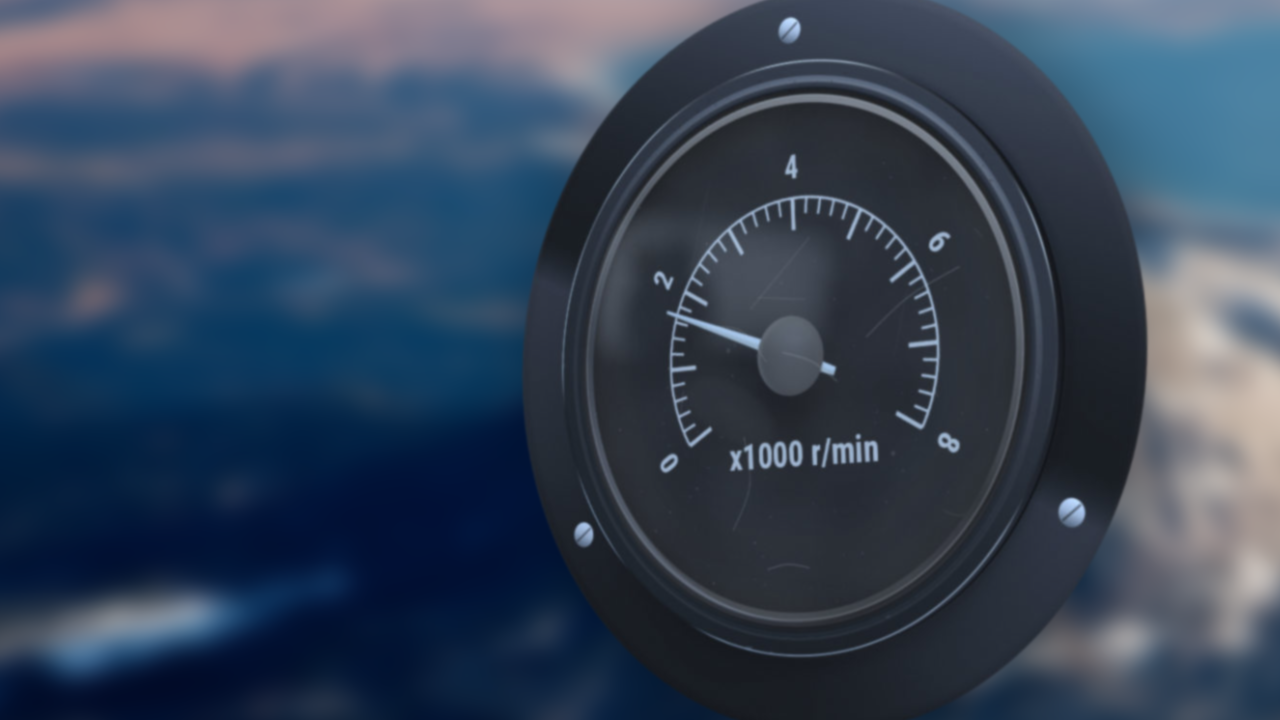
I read 1700 (rpm)
